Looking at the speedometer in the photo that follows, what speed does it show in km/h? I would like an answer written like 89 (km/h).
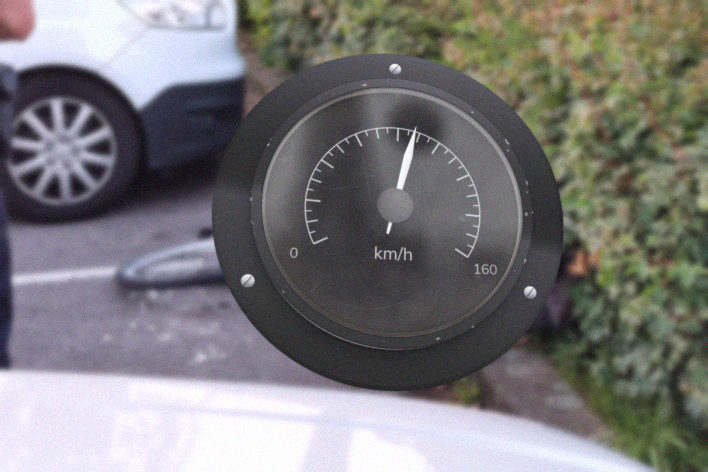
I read 87.5 (km/h)
